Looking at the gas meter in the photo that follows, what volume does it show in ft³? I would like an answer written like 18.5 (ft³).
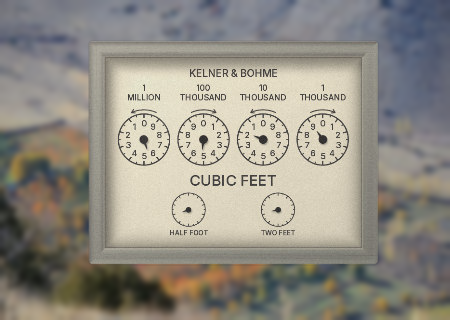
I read 551900 (ft³)
